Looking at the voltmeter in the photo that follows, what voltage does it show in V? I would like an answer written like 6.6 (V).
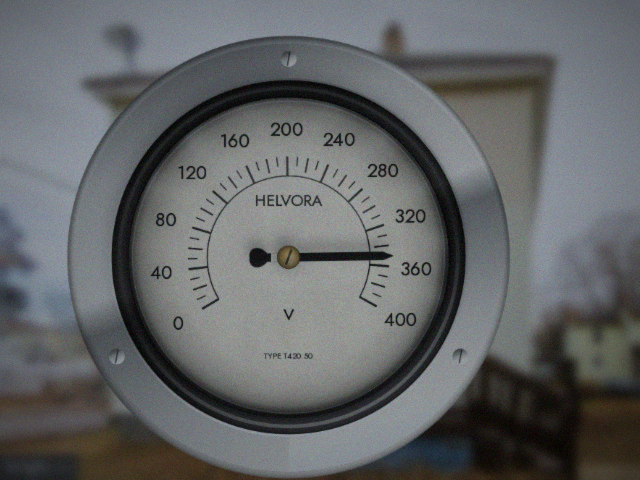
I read 350 (V)
